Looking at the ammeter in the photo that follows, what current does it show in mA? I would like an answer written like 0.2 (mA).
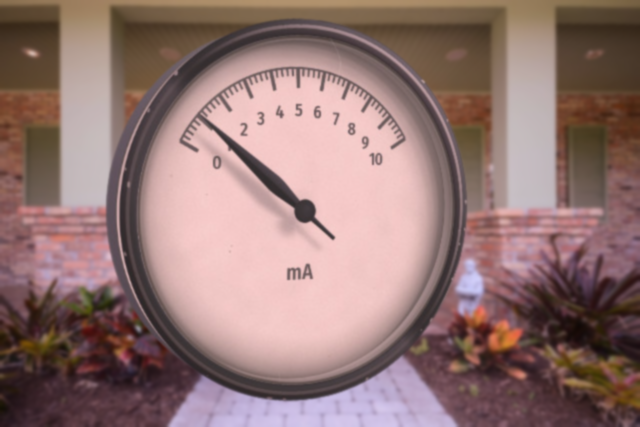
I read 1 (mA)
